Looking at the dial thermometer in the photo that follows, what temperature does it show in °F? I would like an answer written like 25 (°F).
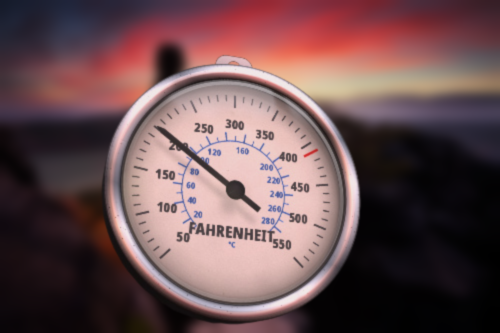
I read 200 (°F)
